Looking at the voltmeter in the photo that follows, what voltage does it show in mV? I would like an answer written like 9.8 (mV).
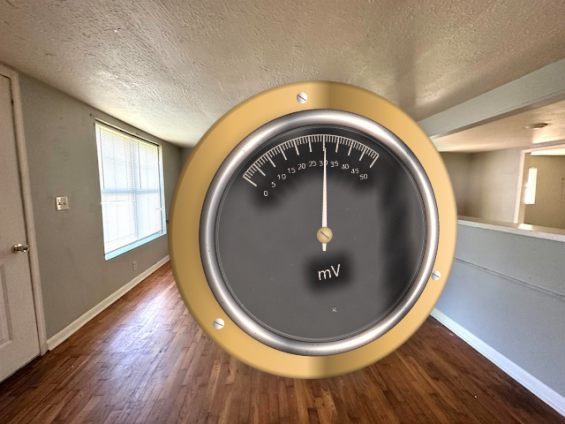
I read 30 (mV)
